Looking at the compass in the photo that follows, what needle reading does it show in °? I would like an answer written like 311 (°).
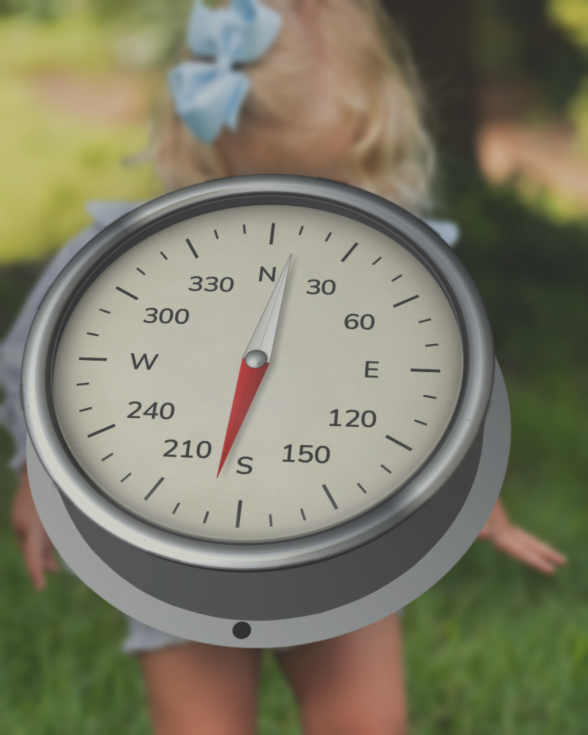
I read 190 (°)
